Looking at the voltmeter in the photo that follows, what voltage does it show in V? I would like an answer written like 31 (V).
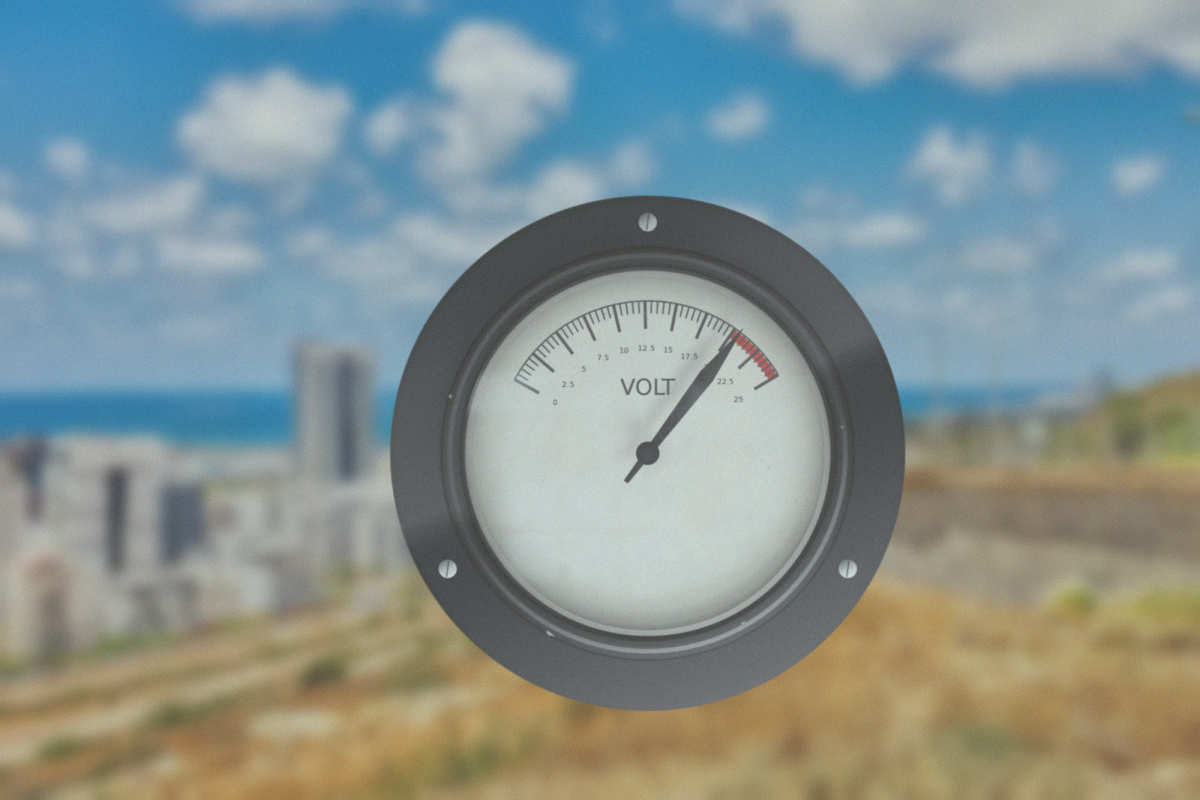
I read 20.5 (V)
